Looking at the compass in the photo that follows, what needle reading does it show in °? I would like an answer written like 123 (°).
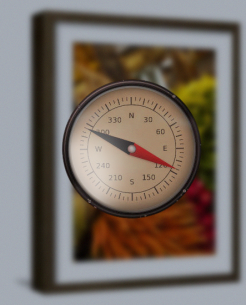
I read 115 (°)
